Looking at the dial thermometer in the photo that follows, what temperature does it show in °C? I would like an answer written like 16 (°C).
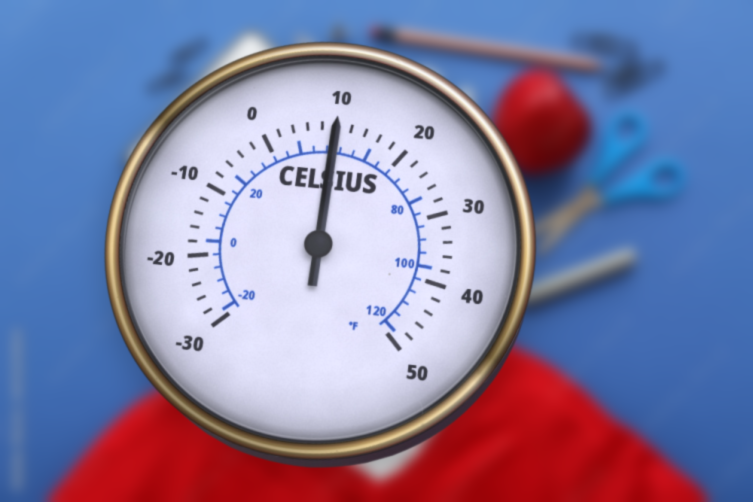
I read 10 (°C)
